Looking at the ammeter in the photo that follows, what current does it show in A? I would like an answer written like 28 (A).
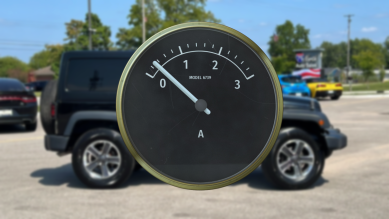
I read 0.3 (A)
